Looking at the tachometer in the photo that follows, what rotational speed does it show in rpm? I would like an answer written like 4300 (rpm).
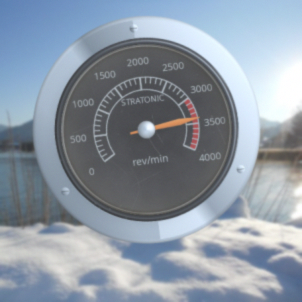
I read 3400 (rpm)
